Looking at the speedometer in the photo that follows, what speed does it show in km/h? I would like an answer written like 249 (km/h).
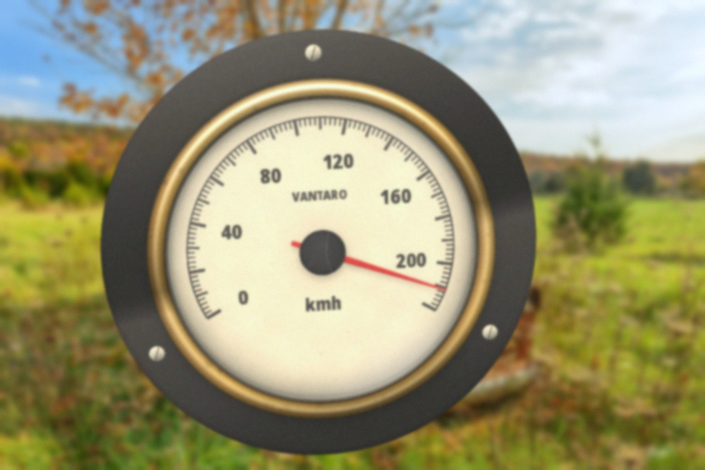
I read 210 (km/h)
